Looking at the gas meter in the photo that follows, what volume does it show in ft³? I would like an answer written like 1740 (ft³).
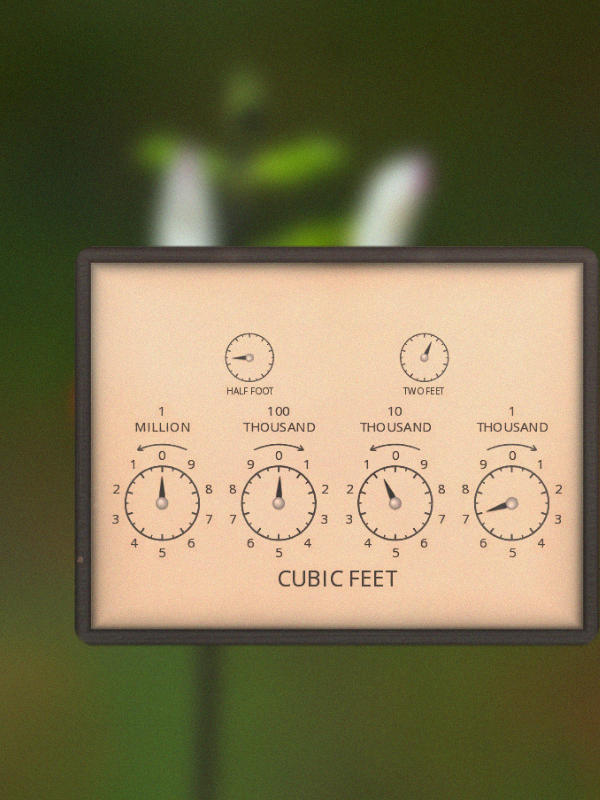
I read 700 (ft³)
